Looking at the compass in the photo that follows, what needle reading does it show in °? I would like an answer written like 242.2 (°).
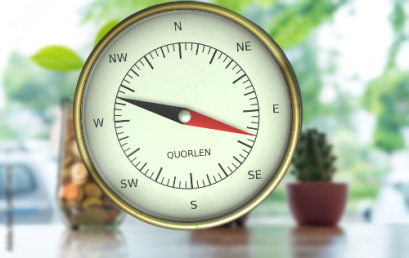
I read 110 (°)
